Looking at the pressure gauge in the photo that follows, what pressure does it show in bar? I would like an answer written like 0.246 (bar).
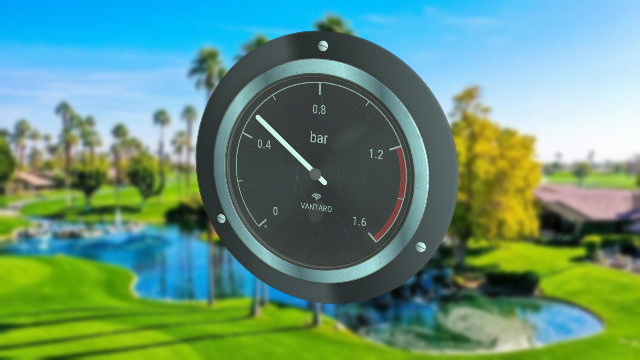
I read 0.5 (bar)
